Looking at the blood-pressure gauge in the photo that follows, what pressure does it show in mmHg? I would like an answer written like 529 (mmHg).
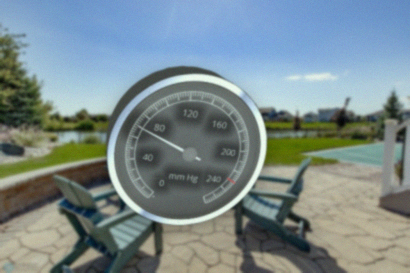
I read 70 (mmHg)
